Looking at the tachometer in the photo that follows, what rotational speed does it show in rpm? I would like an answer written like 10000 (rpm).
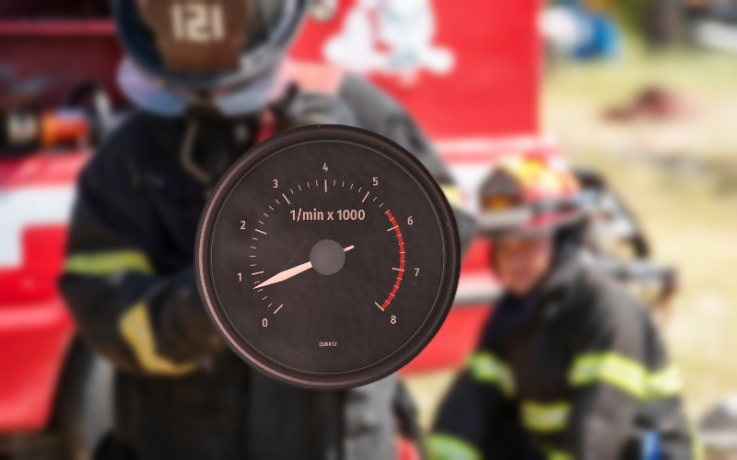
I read 700 (rpm)
